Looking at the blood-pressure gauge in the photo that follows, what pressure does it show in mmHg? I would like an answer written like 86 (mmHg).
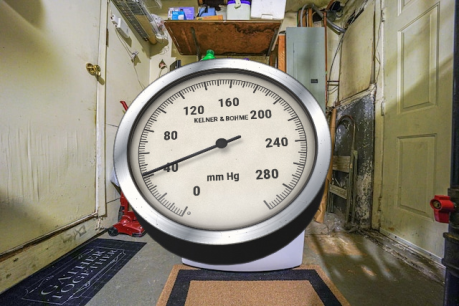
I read 40 (mmHg)
